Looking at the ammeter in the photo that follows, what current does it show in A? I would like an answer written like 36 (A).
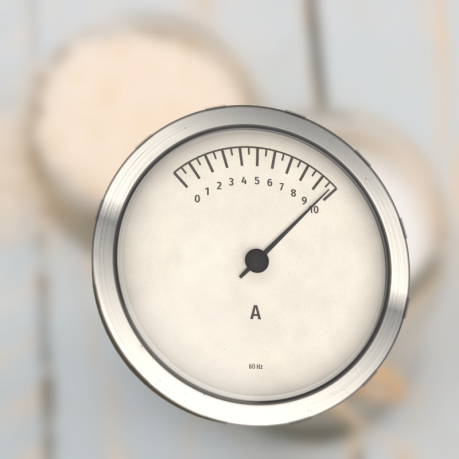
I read 9.75 (A)
